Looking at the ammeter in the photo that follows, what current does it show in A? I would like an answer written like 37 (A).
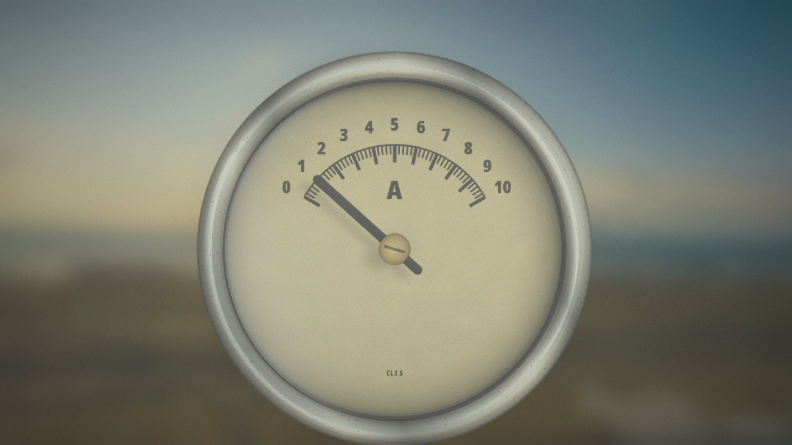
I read 1 (A)
